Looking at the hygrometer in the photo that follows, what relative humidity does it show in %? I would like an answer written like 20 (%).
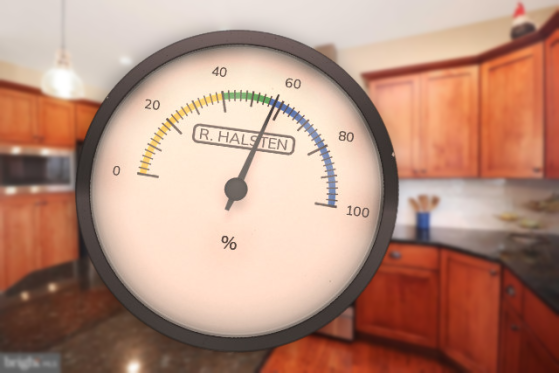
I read 58 (%)
